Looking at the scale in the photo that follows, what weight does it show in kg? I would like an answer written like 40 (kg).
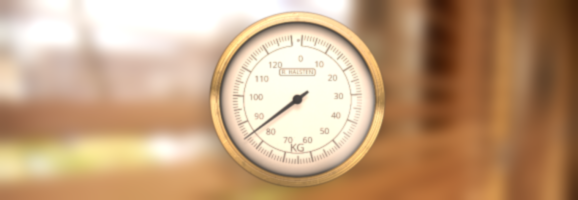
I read 85 (kg)
